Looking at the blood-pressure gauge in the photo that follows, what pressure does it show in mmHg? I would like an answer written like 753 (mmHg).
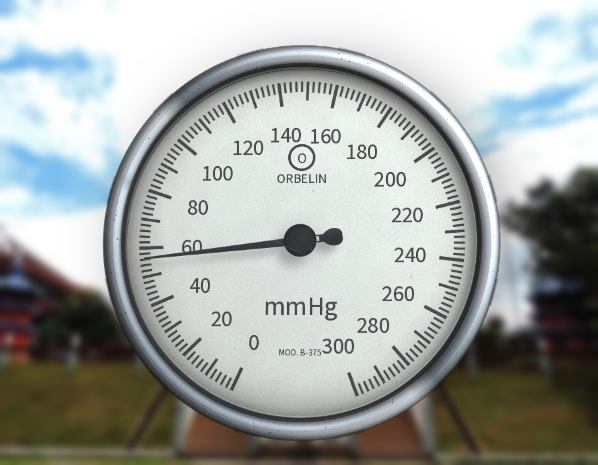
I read 56 (mmHg)
